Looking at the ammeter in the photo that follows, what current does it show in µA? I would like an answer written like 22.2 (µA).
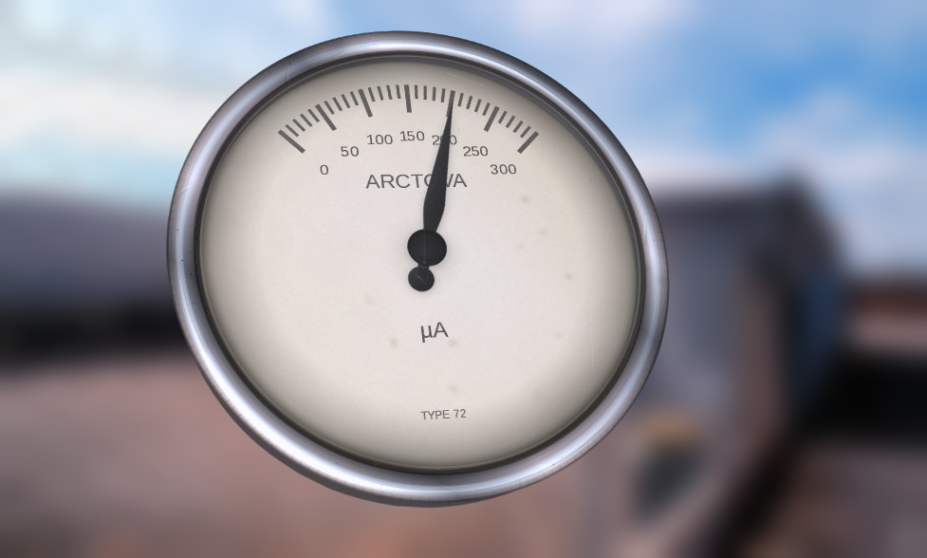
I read 200 (µA)
